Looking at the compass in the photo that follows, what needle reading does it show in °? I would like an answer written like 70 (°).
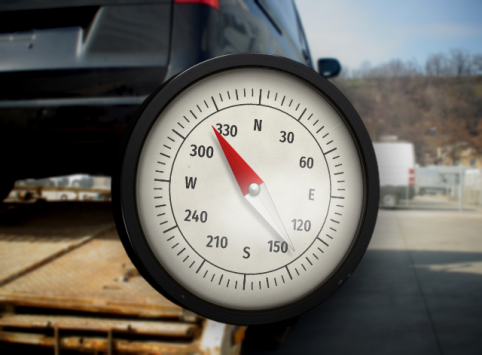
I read 320 (°)
